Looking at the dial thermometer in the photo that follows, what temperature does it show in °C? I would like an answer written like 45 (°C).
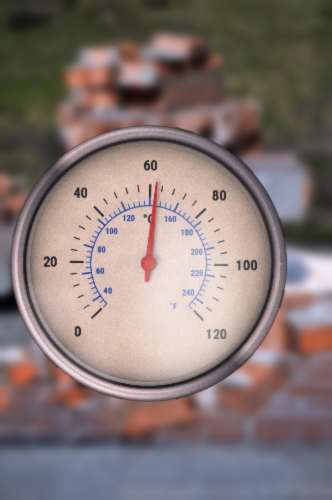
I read 62 (°C)
